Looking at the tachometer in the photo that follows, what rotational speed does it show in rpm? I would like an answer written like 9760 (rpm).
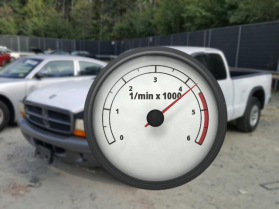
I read 4250 (rpm)
